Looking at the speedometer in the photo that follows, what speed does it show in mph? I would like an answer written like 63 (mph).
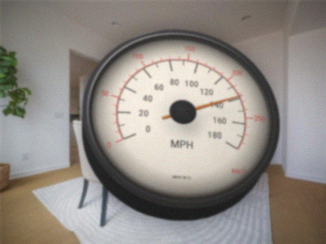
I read 140 (mph)
